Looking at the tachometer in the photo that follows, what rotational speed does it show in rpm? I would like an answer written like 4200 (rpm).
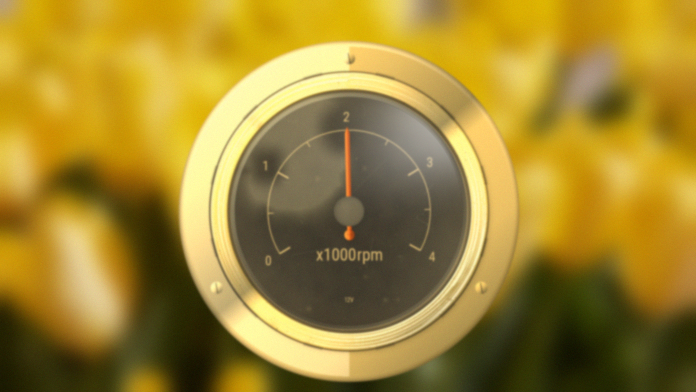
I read 2000 (rpm)
